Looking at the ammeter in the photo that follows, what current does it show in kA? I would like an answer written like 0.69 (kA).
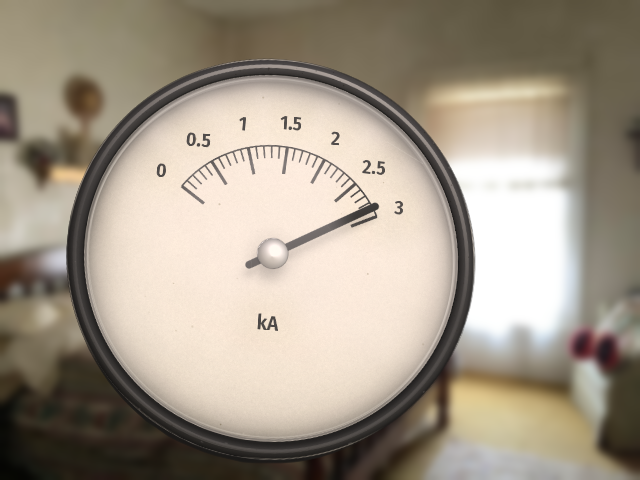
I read 2.9 (kA)
